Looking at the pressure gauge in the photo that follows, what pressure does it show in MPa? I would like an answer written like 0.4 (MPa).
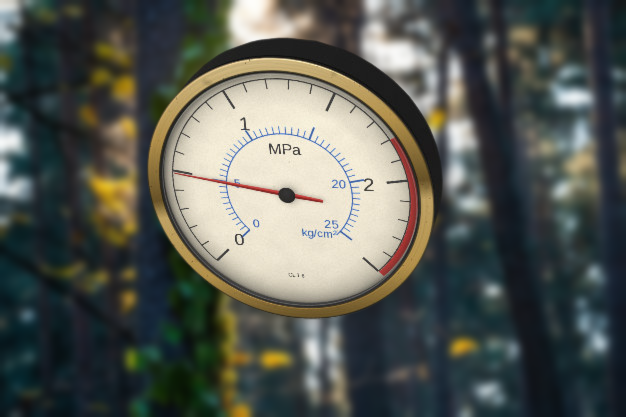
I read 0.5 (MPa)
